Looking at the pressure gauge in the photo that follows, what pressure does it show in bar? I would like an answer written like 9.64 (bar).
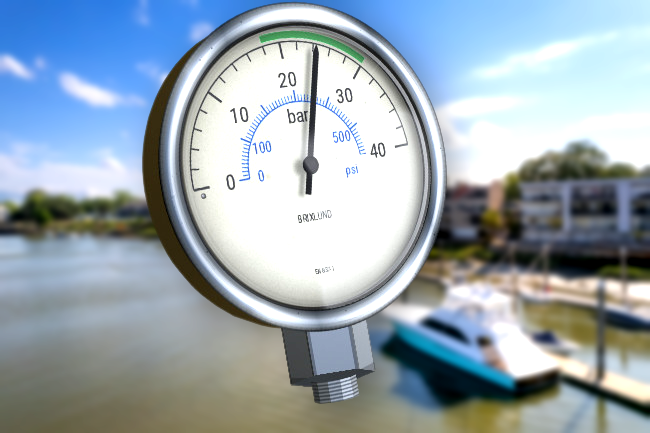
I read 24 (bar)
